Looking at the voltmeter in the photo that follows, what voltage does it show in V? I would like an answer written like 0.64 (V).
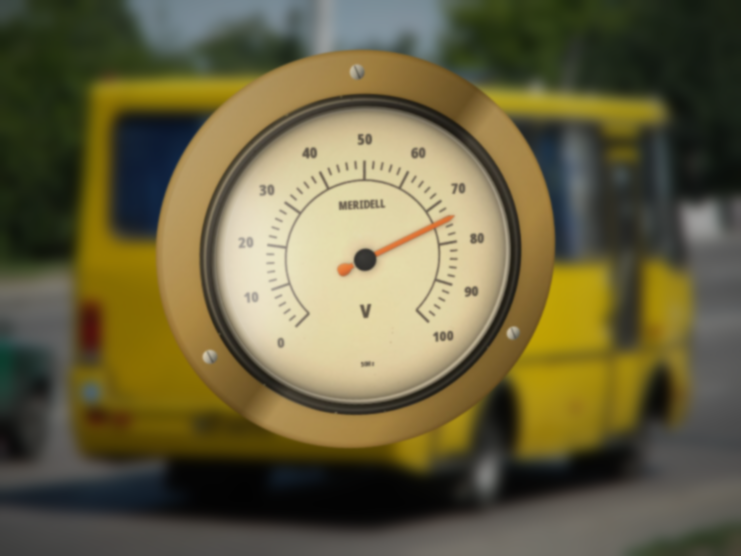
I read 74 (V)
